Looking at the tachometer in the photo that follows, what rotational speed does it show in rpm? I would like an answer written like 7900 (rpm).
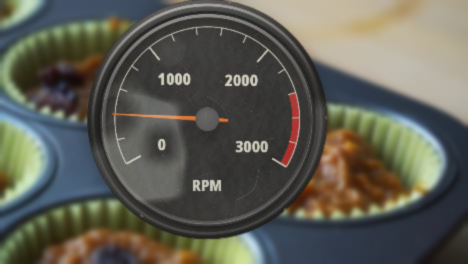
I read 400 (rpm)
